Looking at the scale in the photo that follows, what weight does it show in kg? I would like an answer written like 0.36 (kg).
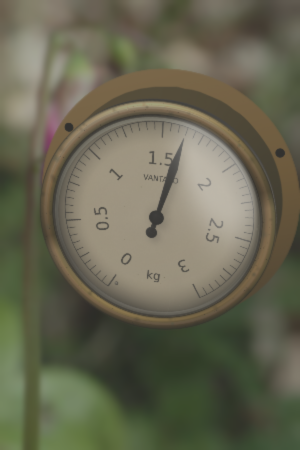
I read 1.65 (kg)
